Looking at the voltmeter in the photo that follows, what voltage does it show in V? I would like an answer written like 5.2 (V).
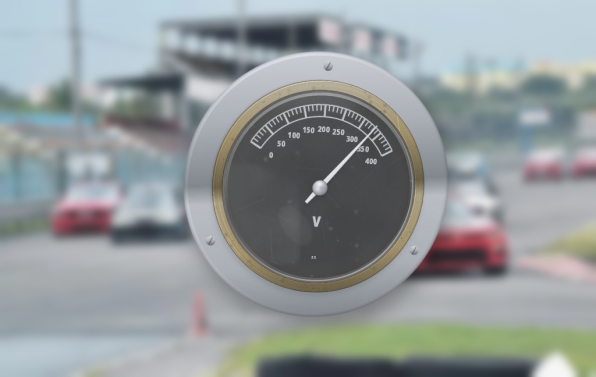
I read 330 (V)
